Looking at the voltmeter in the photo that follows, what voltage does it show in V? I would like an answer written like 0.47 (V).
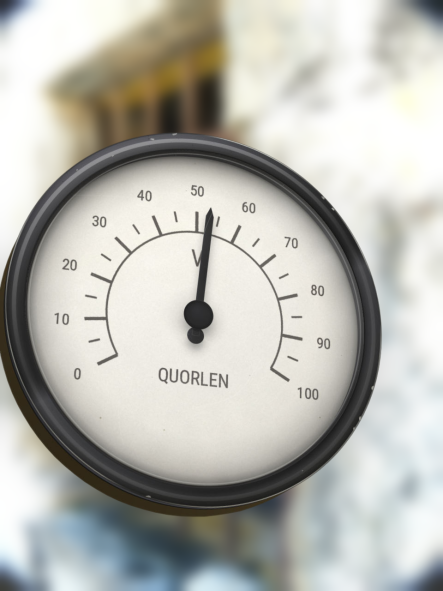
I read 52.5 (V)
